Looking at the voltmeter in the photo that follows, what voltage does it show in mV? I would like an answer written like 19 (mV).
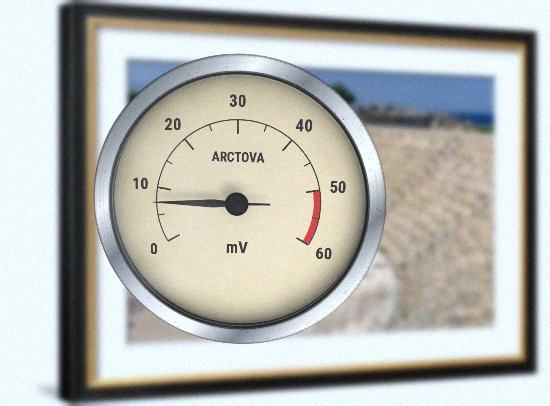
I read 7.5 (mV)
